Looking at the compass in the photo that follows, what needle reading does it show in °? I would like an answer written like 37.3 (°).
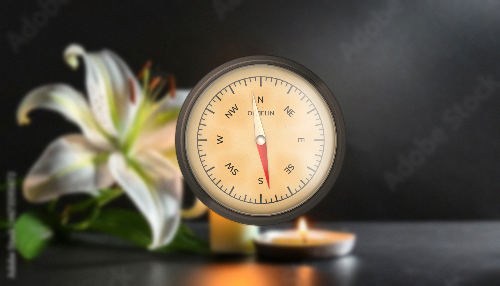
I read 170 (°)
